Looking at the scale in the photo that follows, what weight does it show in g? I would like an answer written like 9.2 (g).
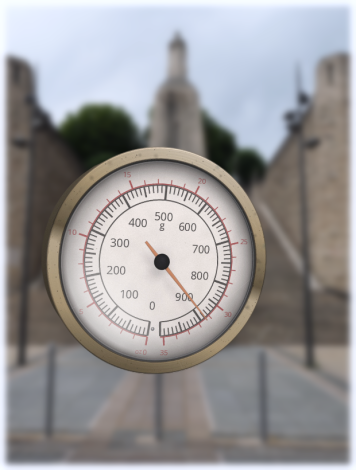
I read 890 (g)
